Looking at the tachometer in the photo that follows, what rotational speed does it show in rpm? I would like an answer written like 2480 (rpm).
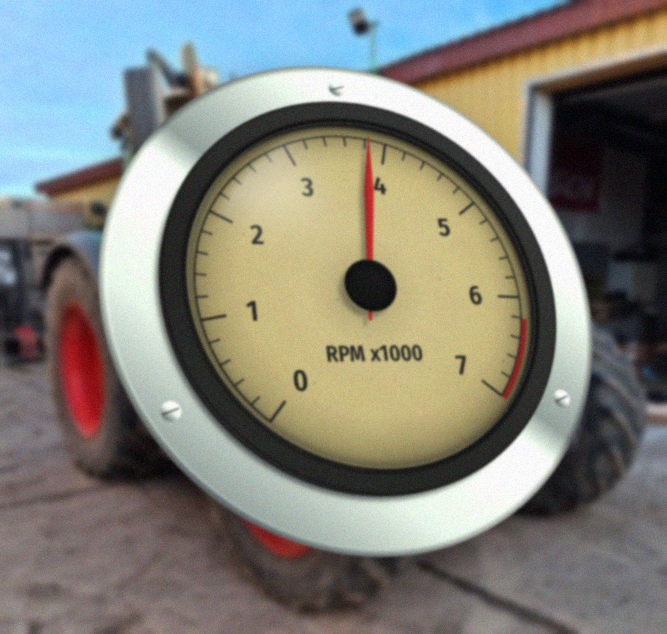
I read 3800 (rpm)
